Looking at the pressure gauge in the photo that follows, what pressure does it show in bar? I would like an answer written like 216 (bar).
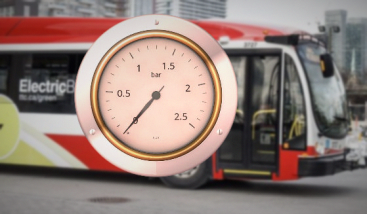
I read 0 (bar)
